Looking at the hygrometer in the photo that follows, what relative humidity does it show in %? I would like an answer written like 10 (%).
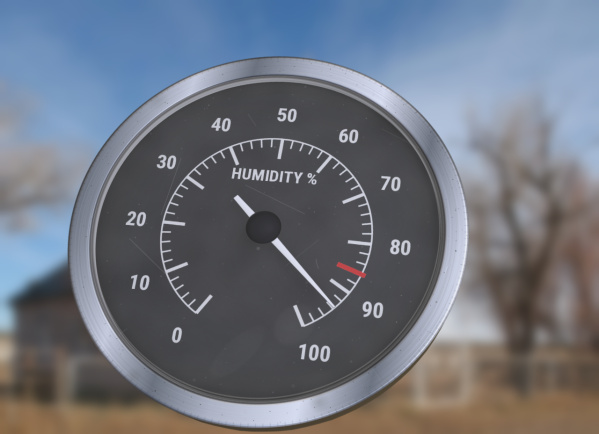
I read 94 (%)
